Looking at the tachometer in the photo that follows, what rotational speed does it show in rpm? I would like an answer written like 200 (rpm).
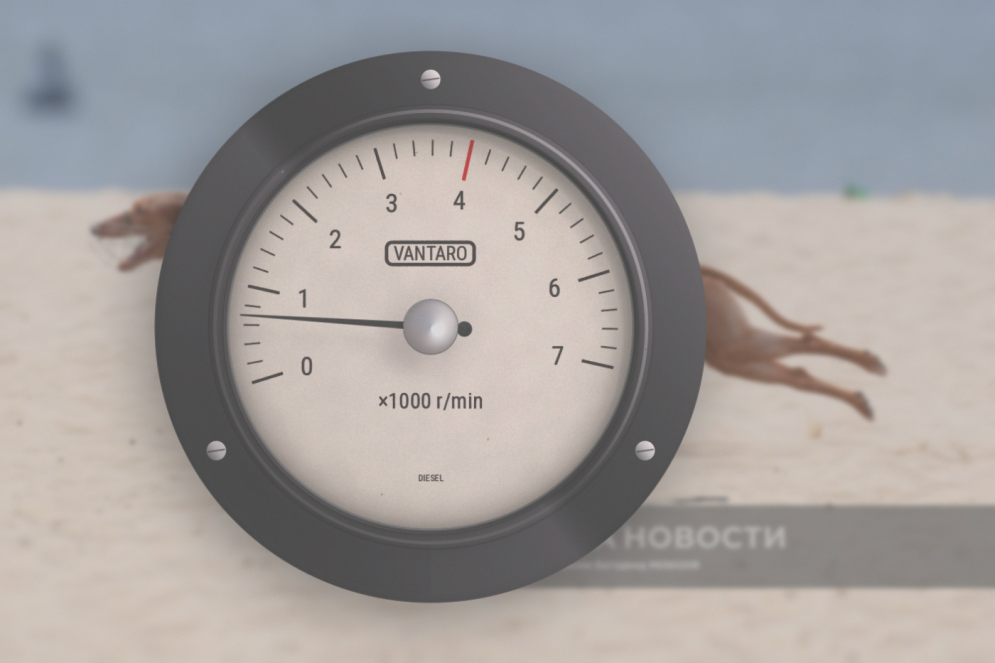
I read 700 (rpm)
